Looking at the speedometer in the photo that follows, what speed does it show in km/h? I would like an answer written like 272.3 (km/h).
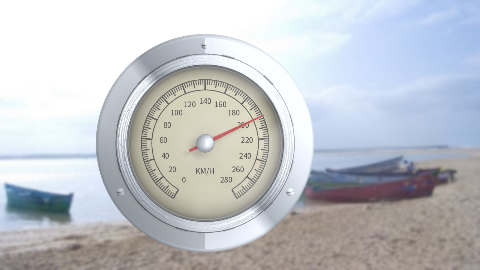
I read 200 (km/h)
